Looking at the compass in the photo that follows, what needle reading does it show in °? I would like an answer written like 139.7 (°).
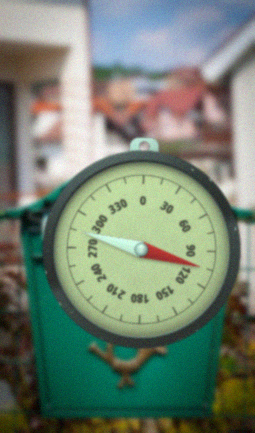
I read 105 (°)
